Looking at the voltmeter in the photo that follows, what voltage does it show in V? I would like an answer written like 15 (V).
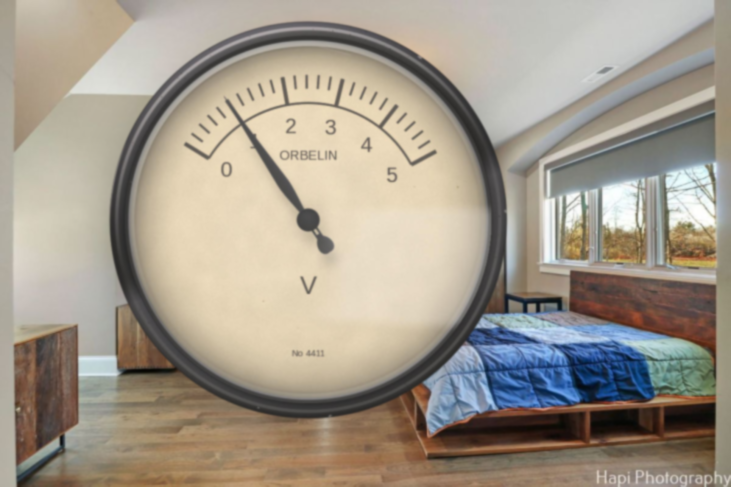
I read 1 (V)
